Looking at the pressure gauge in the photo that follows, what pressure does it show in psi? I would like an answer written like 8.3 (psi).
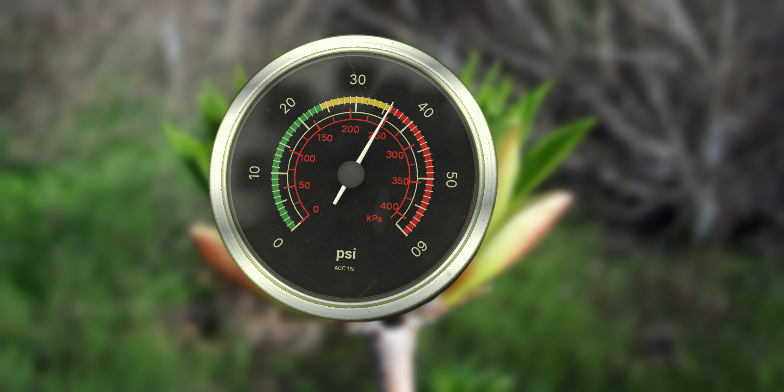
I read 36 (psi)
